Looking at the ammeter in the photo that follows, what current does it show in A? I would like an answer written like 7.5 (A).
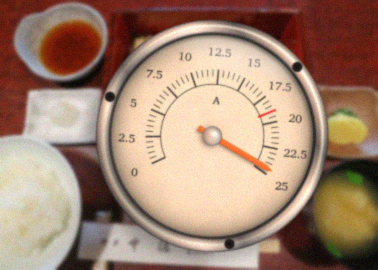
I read 24.5 (A)
